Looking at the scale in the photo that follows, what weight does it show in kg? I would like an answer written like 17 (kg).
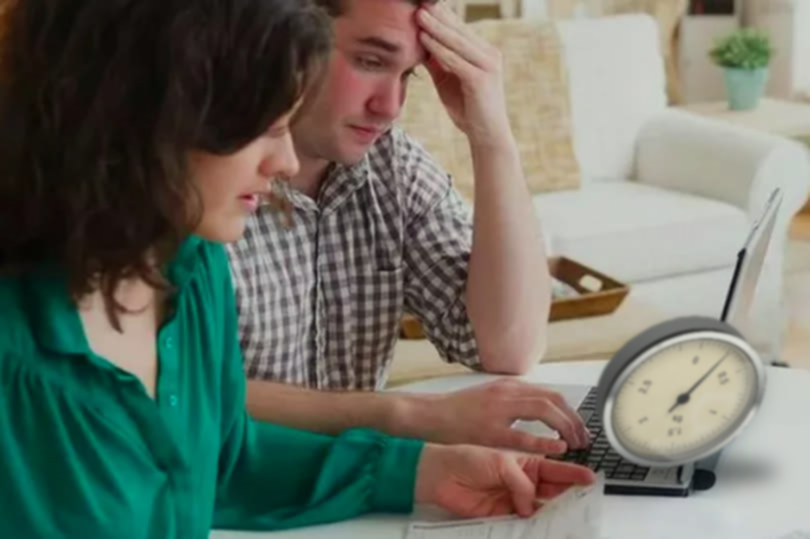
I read 0.25 (kg)
